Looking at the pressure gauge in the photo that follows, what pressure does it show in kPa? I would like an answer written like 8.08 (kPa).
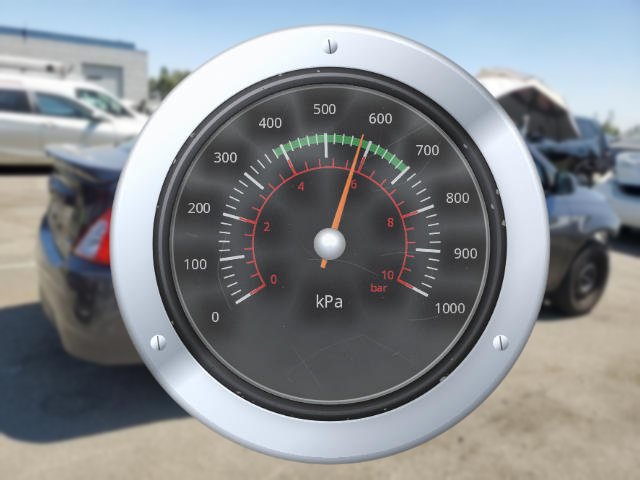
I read 580 (kPa)
